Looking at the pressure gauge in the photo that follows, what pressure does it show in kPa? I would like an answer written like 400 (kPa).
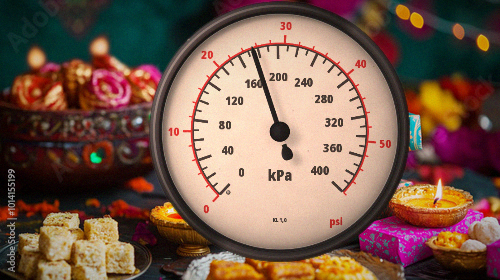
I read 175 (kPa)
